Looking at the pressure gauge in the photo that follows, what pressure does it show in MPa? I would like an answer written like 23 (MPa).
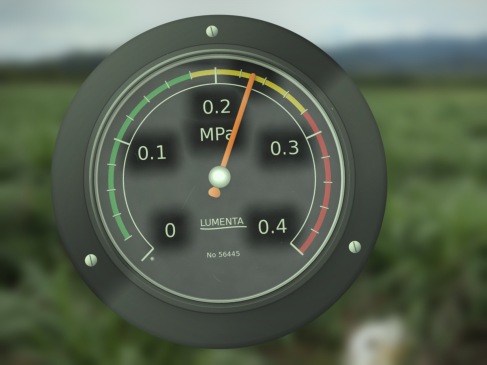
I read 0.23 (MPa)
